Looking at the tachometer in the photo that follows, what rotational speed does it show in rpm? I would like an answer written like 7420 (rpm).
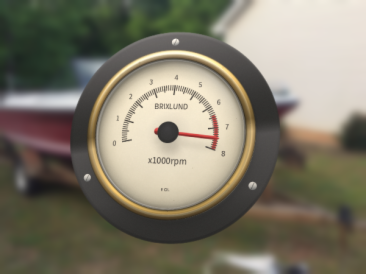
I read 7500 (rpm)
